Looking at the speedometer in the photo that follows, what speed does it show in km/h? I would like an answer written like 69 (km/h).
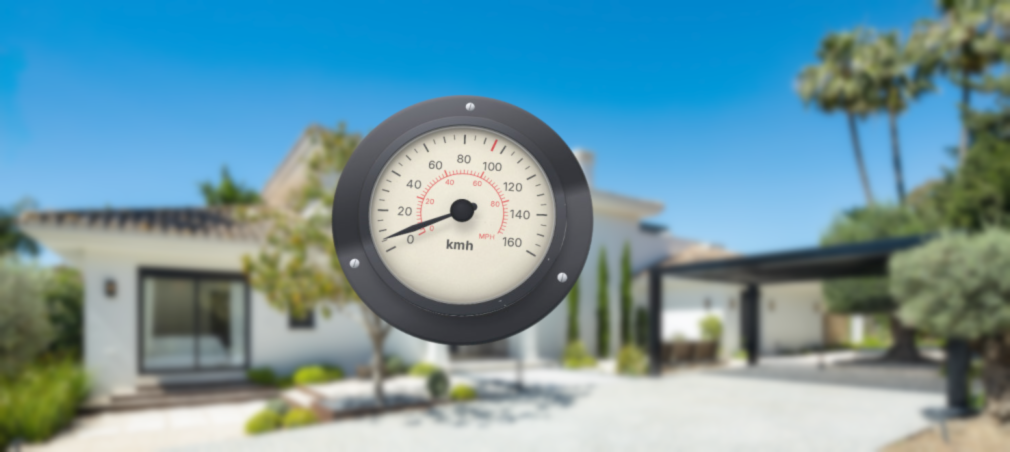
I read 5 (km/h)
